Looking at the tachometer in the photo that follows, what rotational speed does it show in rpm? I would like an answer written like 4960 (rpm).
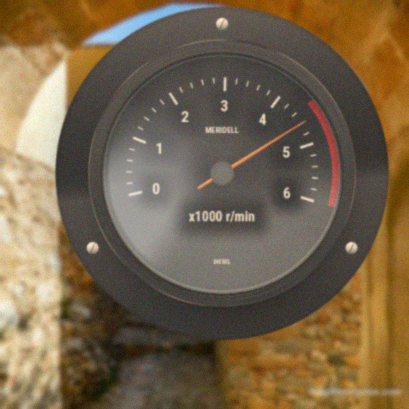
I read 4600 (rpm)
